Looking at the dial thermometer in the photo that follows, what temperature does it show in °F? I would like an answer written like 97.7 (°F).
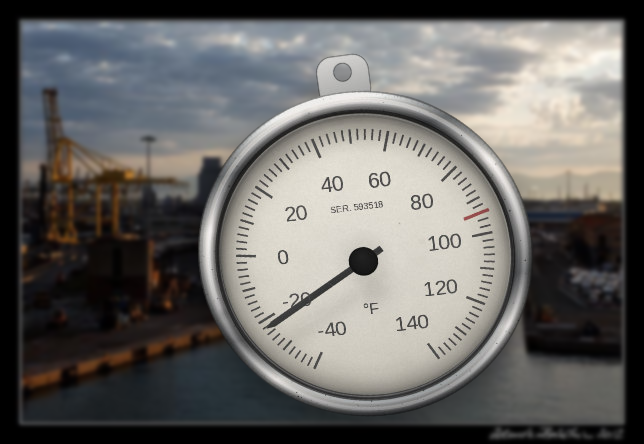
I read -22 (°F)
